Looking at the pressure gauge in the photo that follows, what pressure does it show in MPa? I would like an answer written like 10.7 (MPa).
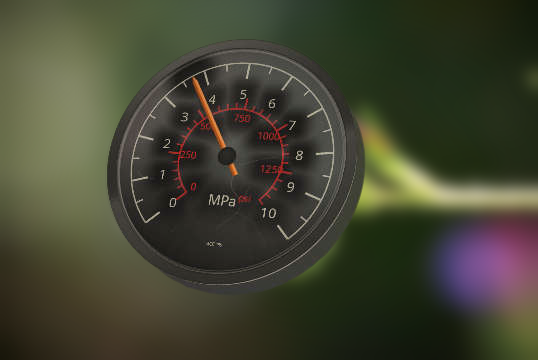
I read 3.75 (MPa)
